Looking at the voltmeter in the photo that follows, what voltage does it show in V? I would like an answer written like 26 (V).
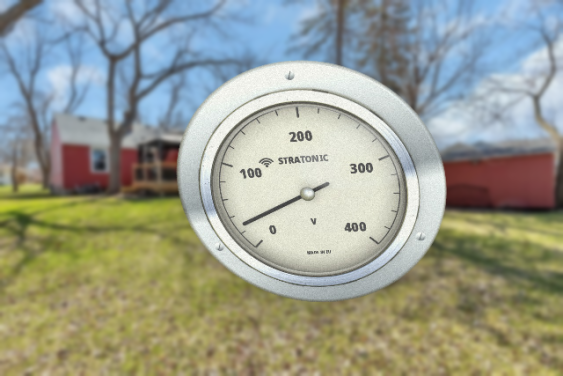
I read 30 (V)
